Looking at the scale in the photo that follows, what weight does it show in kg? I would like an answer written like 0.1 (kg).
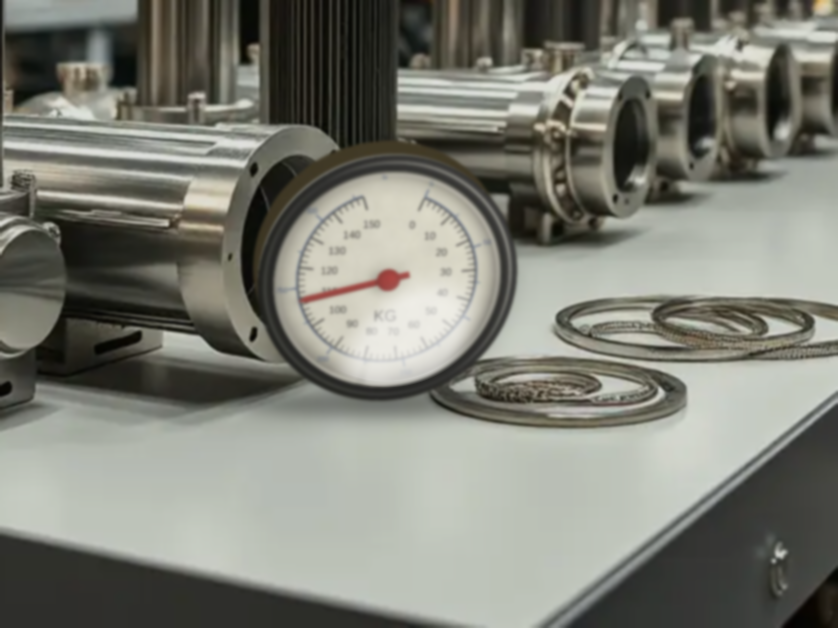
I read 110 (kg)
